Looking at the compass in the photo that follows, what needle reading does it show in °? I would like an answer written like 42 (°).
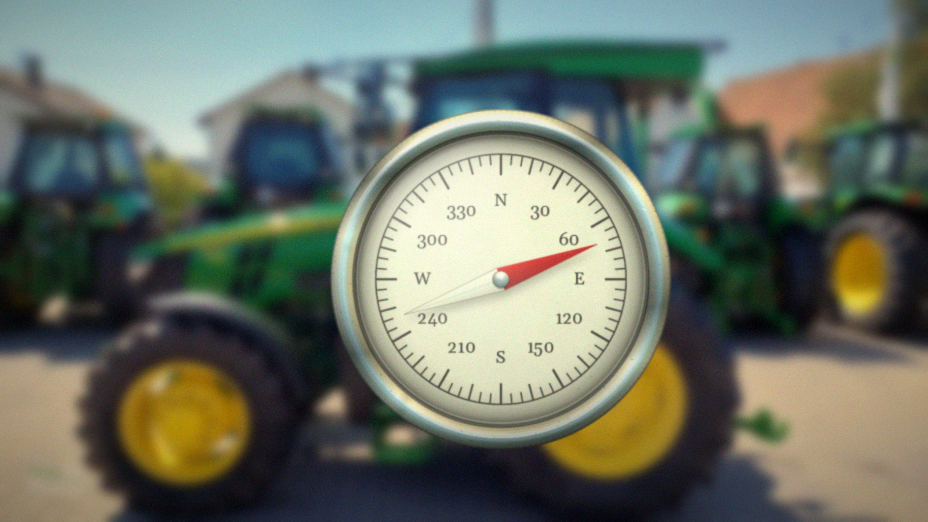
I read 70 (°)
